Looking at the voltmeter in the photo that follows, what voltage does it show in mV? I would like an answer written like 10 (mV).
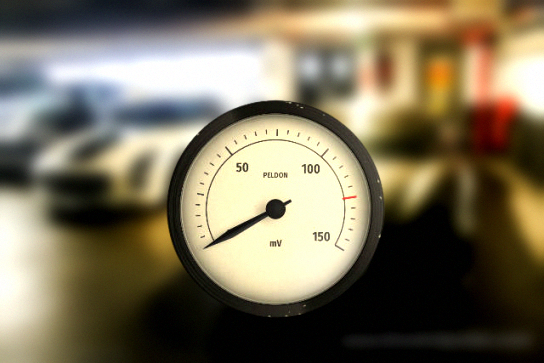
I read 0 (mV)
